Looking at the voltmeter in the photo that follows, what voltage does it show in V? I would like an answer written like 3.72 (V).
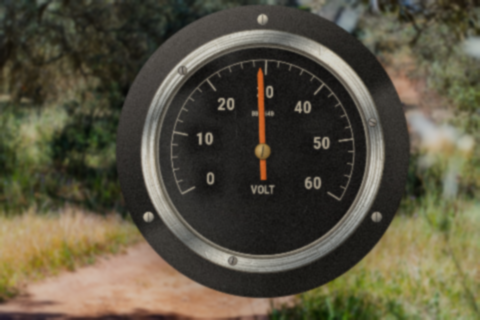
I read 29 (V)
